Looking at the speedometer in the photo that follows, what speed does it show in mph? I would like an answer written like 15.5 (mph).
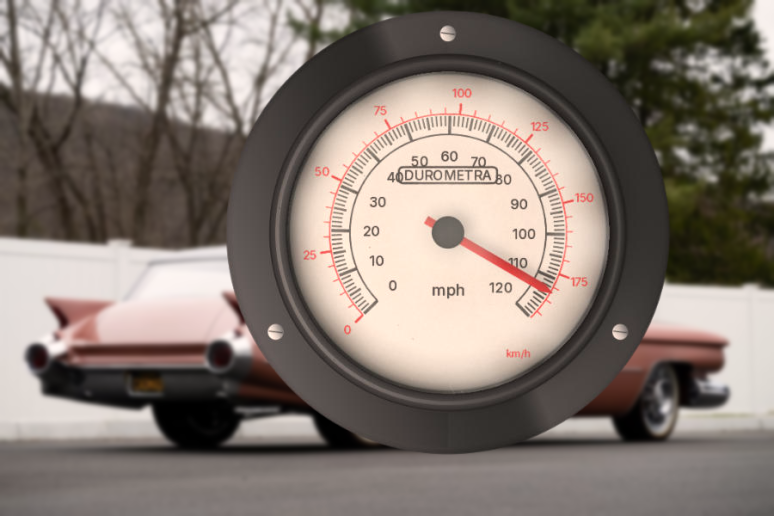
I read 113 (mph)
